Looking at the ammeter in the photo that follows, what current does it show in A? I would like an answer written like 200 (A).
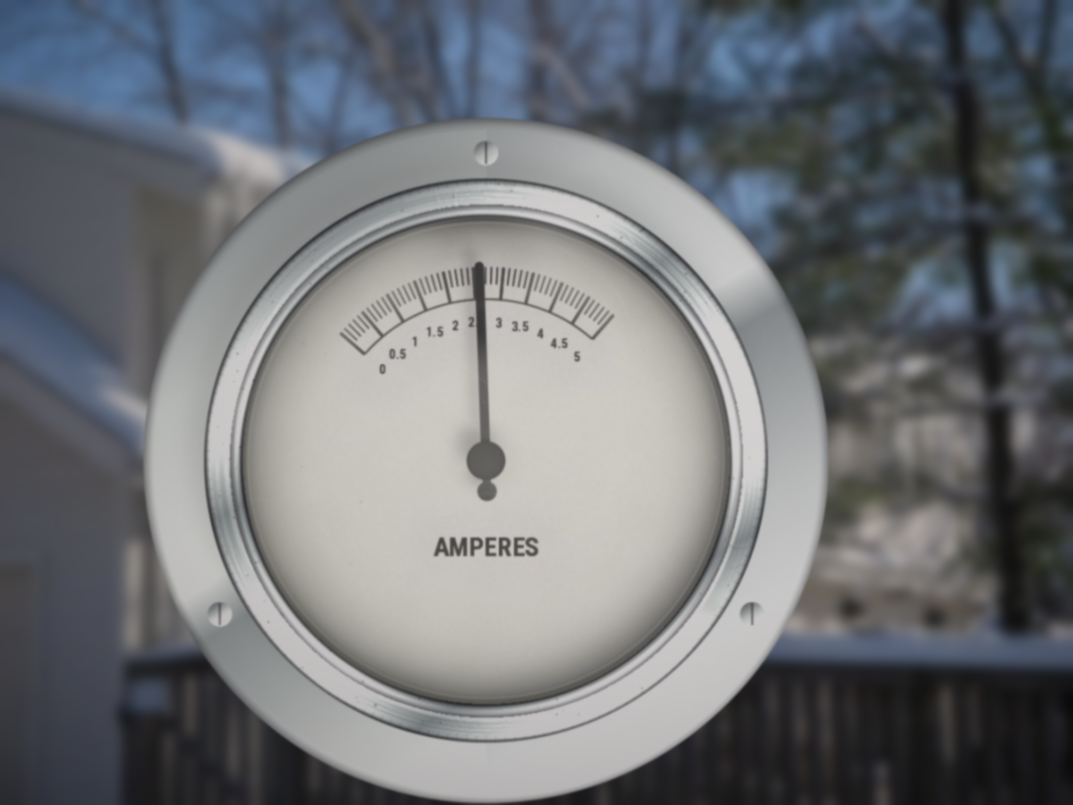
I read 2.6 (A)
